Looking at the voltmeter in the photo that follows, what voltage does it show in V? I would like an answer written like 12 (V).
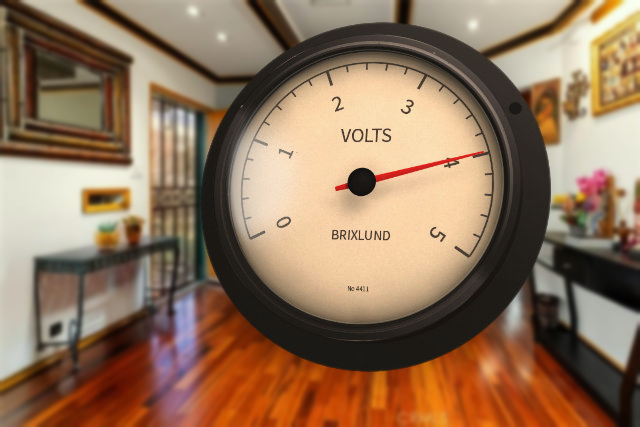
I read 4 (V)
